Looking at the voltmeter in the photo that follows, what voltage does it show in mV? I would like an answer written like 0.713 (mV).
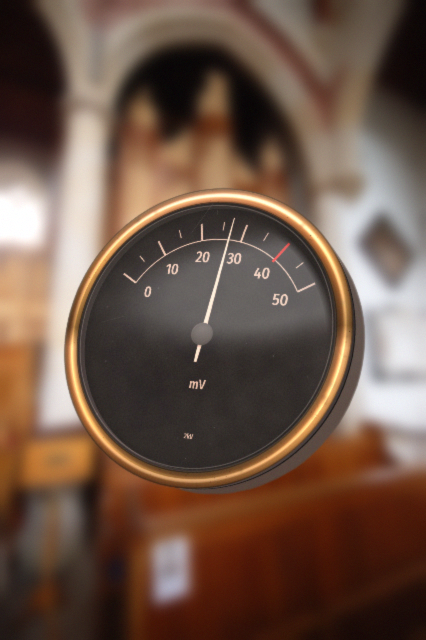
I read 27.5 (mV)
